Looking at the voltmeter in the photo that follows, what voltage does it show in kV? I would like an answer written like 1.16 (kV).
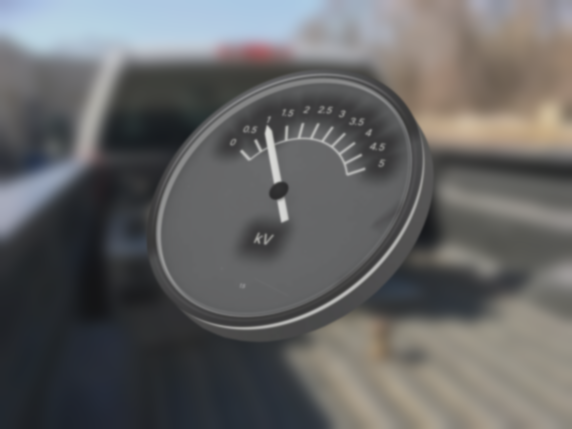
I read 1 (kV)
